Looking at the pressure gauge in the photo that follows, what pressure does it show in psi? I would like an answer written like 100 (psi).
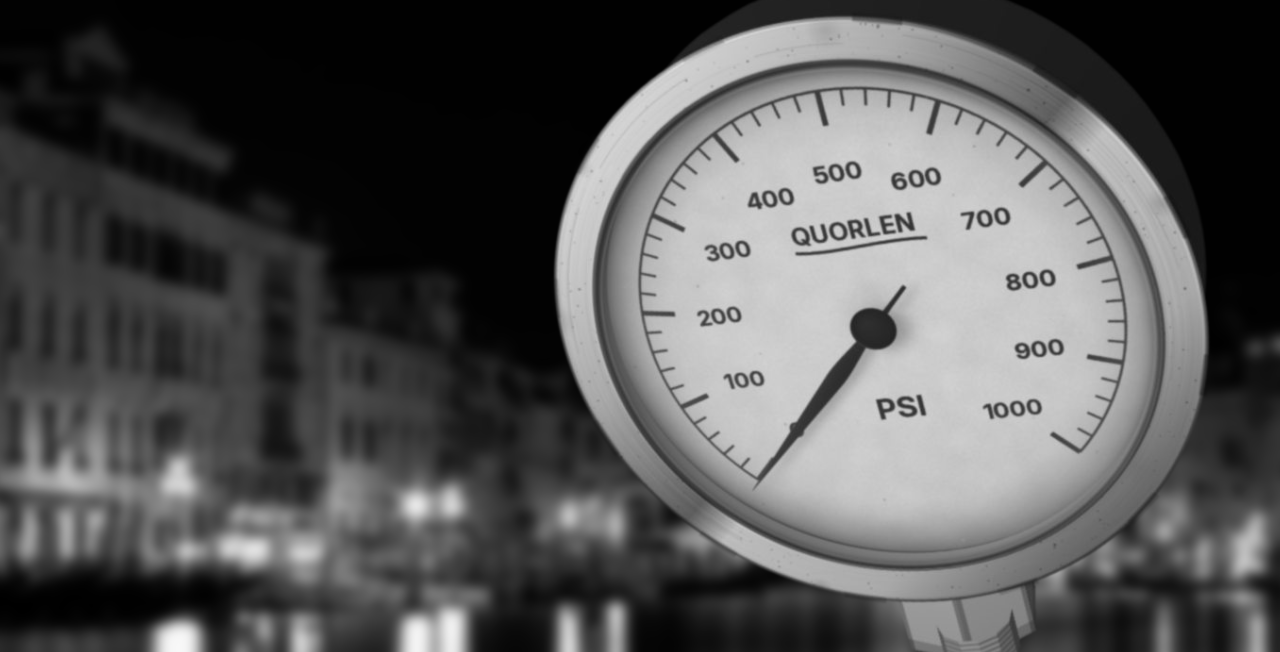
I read 0 (psi)
